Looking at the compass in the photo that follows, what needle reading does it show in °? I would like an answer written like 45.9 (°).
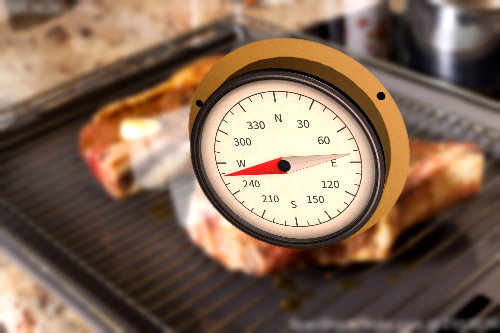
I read 260 (°)
